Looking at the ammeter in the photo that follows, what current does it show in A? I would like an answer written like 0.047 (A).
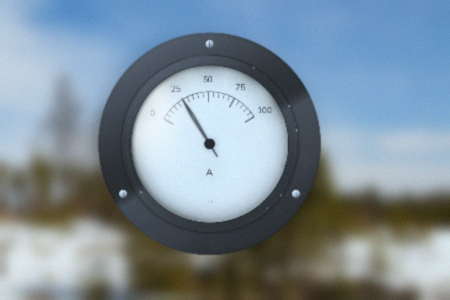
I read 25 (A)
